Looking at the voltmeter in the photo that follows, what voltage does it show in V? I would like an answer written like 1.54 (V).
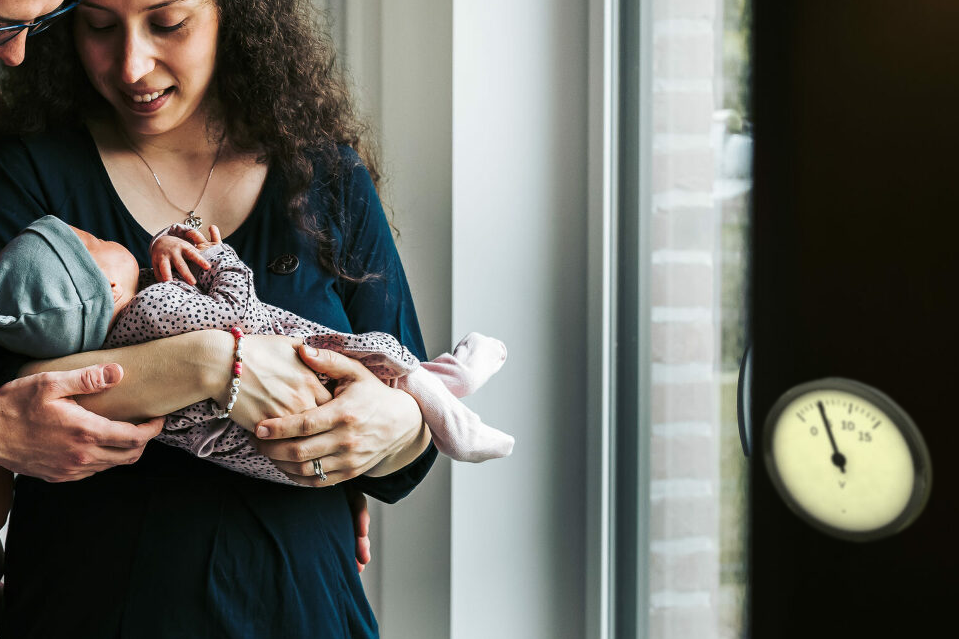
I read 5 (V)
